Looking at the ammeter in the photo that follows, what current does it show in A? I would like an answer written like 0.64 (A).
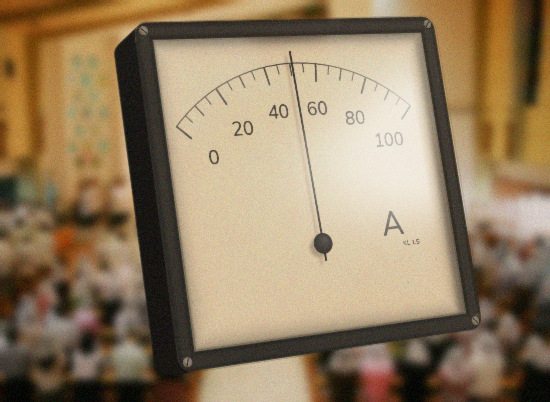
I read 50 (A)
